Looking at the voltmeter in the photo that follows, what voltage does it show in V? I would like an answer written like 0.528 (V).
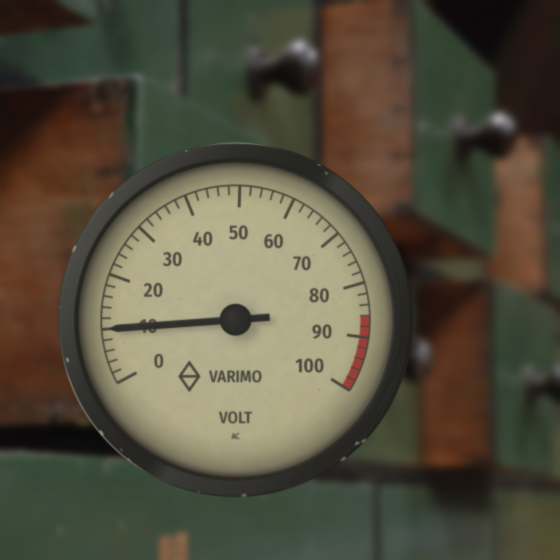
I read 10 (V)
